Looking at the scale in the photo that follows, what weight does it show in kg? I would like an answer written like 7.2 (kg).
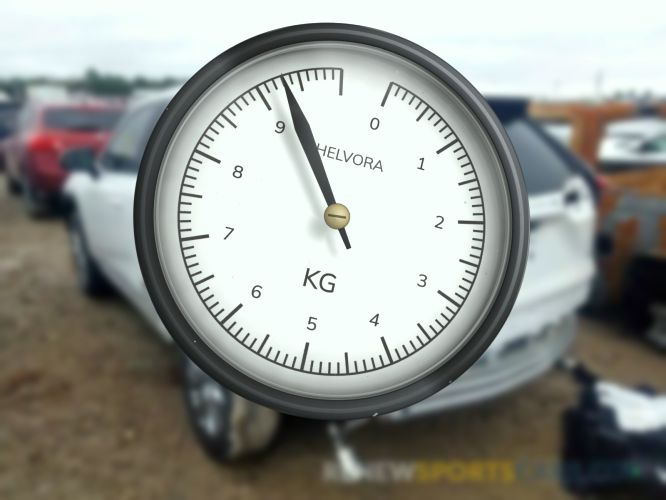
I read 9.3 (kg)
